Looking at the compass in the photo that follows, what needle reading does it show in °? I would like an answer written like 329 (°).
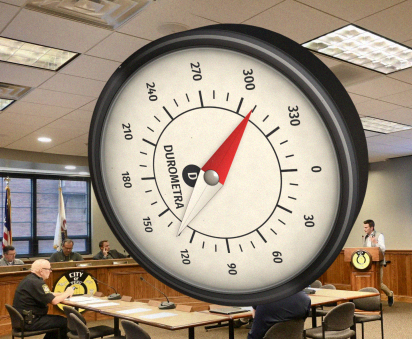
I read 310 (°)
